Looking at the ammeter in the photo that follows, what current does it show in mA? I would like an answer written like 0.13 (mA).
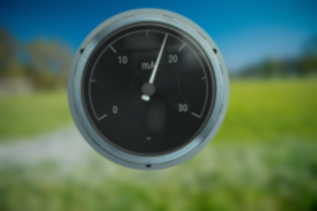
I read 17.5 (mA)
